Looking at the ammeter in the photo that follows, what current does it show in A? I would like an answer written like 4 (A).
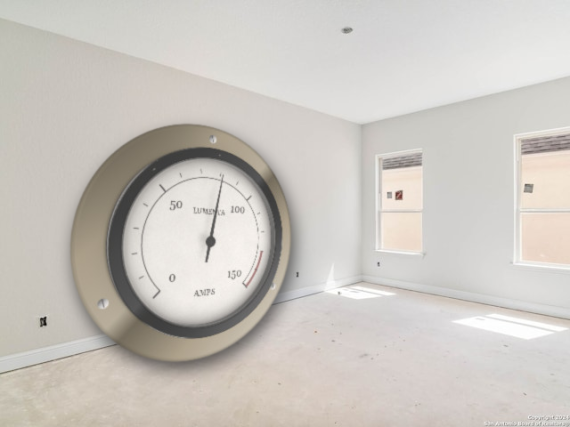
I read 80 (A)
